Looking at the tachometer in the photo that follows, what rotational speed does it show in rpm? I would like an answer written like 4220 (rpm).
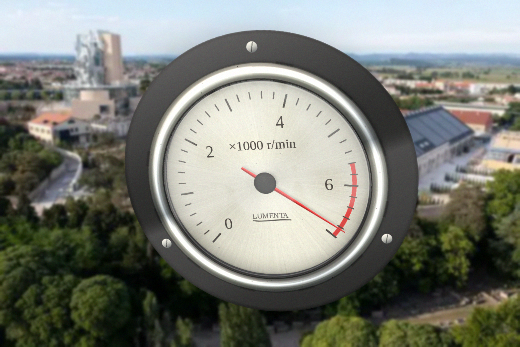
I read 6800 (rpm)
